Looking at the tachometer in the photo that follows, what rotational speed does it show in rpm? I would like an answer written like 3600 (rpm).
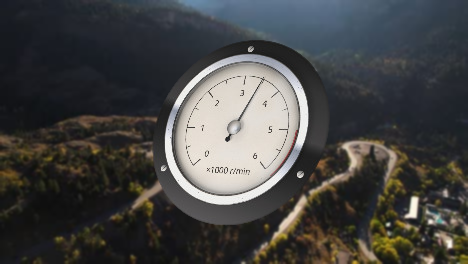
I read 3500 (rpm)
